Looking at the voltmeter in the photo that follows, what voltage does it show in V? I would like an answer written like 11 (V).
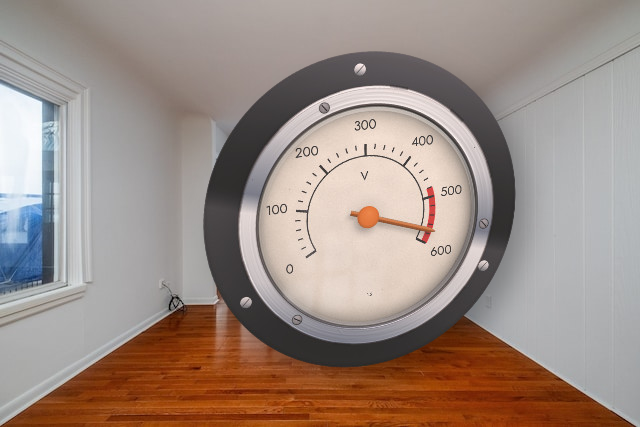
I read 570 (V)
